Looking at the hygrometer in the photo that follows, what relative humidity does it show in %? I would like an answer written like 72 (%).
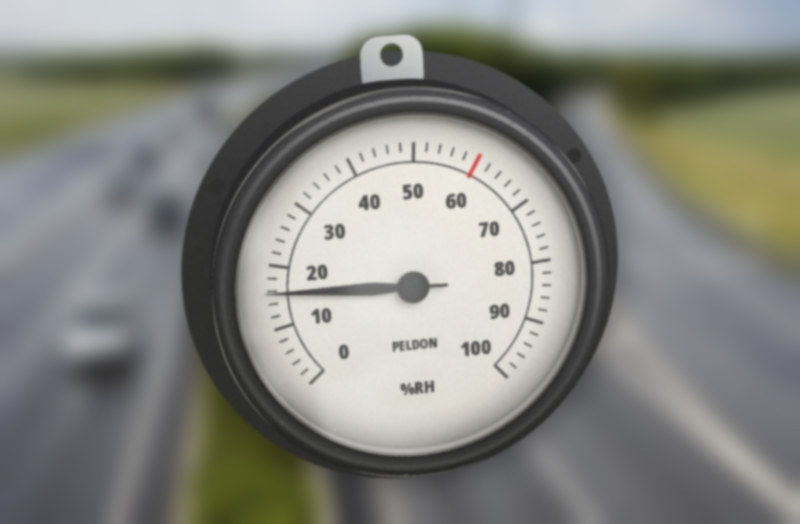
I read 16 (%)
